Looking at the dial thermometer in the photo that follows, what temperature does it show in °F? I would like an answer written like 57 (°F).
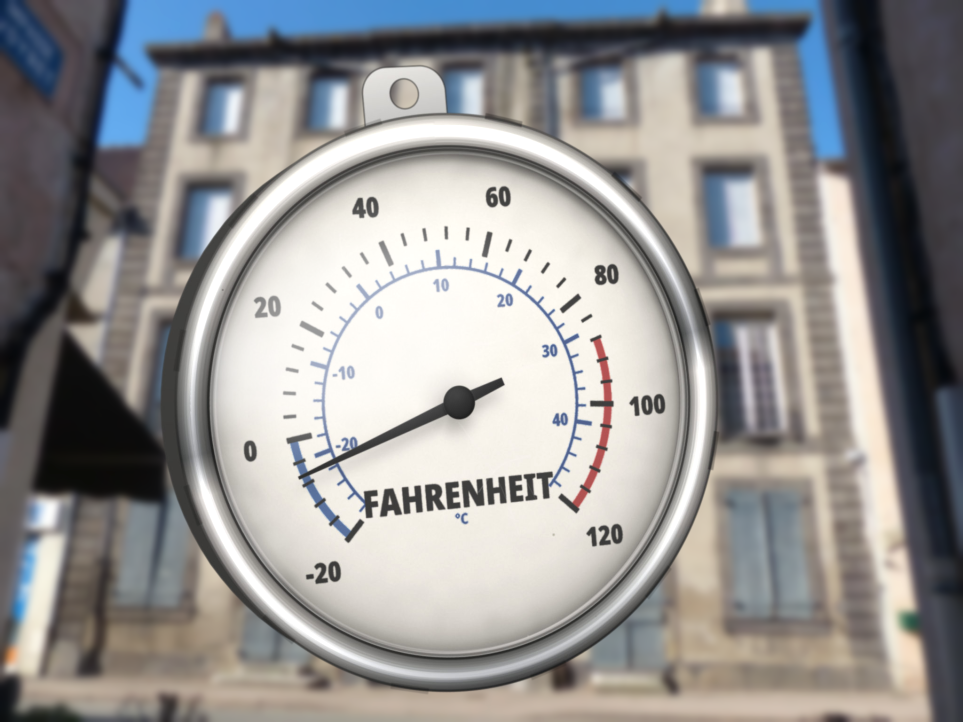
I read -6 (°F)
